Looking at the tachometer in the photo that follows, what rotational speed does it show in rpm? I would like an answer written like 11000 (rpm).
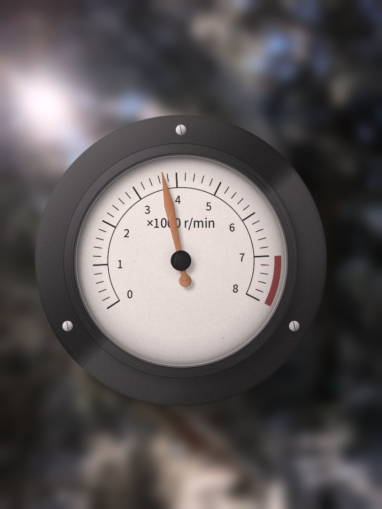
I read 3700 (rpm)
